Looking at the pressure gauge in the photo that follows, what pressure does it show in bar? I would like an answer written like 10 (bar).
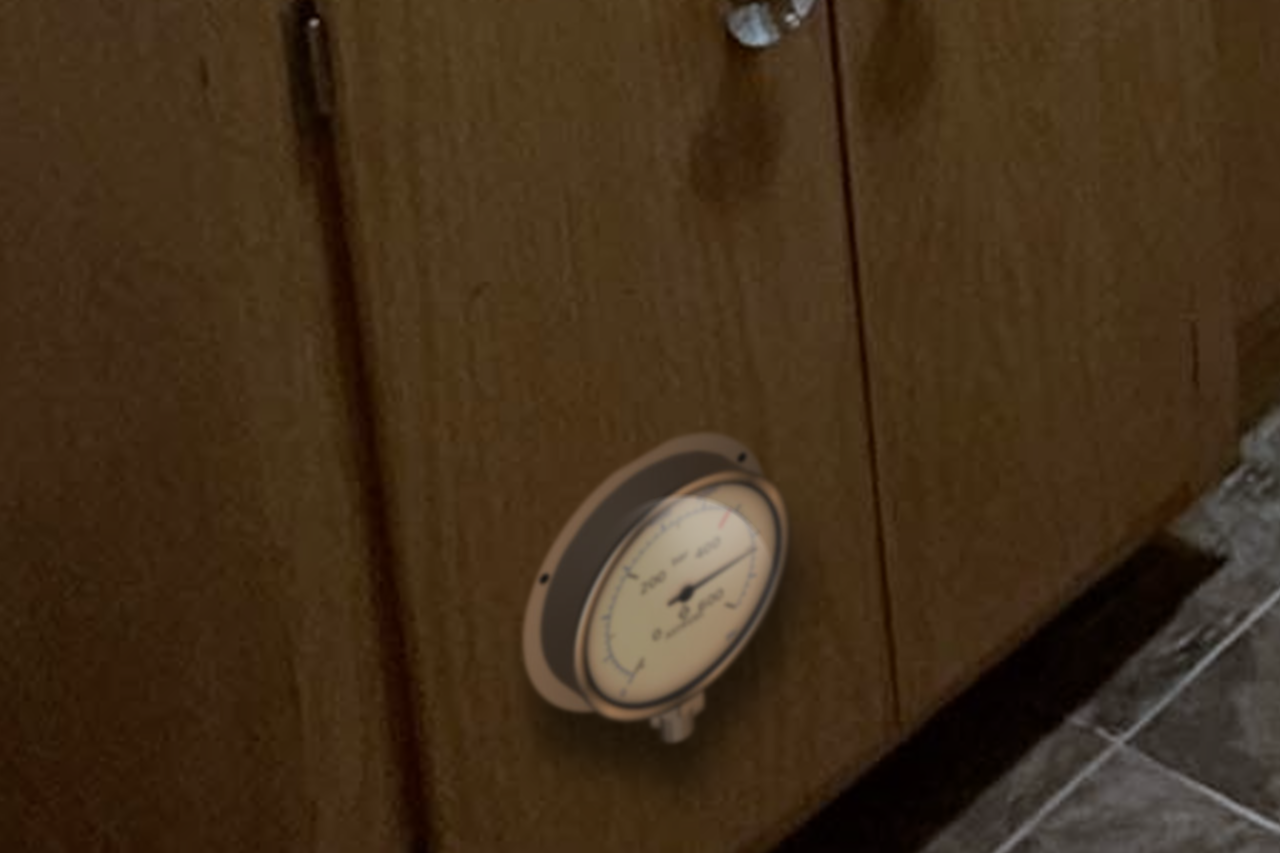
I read 500 (bar)
